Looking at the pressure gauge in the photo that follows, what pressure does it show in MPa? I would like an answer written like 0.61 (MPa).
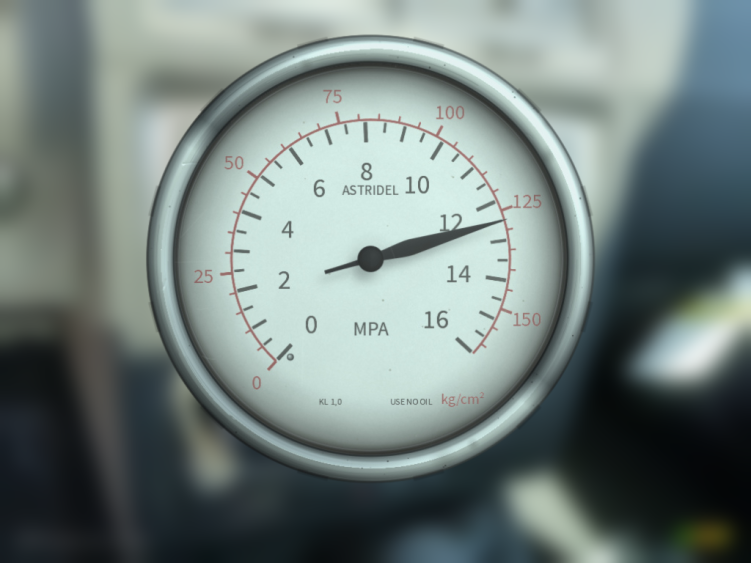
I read 12.5 (MPa)
